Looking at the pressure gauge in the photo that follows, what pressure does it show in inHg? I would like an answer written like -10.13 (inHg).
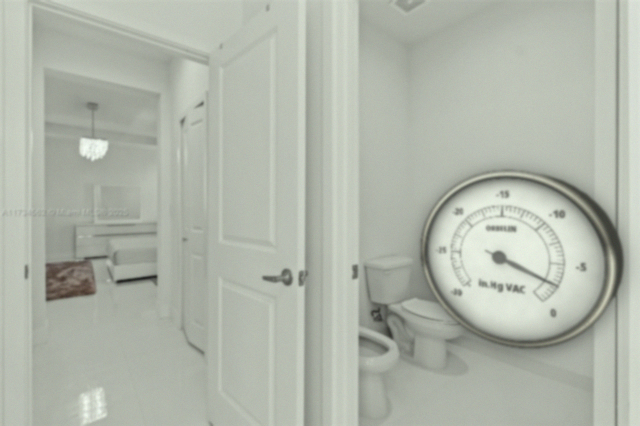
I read -2.5 (inHg)
